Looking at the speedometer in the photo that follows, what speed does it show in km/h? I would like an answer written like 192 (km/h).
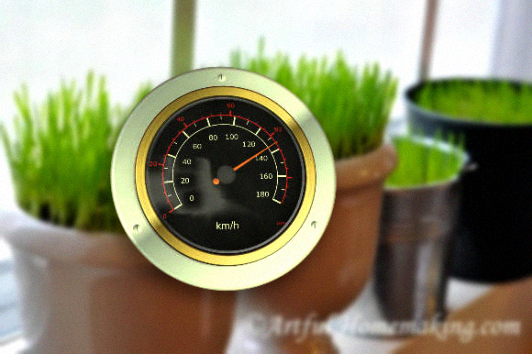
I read 135 (km/h)
